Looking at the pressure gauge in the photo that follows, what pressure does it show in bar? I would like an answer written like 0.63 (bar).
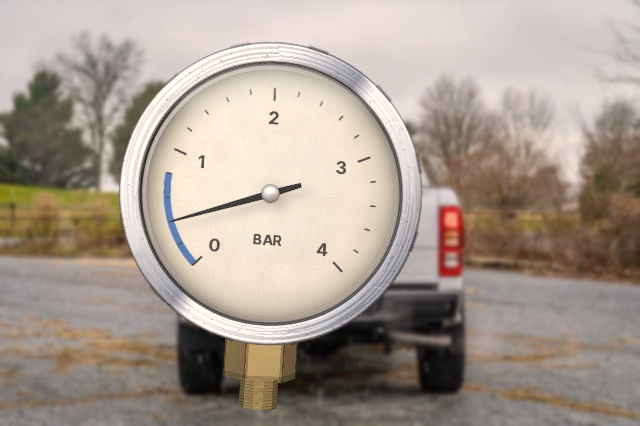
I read 0.4 (bar)
